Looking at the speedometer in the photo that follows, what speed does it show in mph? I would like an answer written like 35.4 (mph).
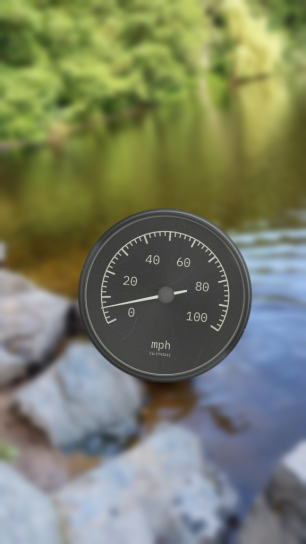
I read 6 (mph)
